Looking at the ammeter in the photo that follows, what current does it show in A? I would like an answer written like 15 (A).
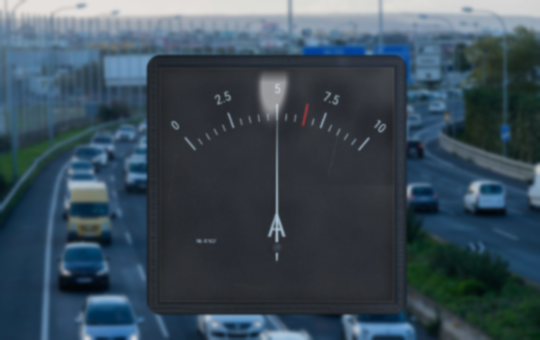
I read 5 (A)
